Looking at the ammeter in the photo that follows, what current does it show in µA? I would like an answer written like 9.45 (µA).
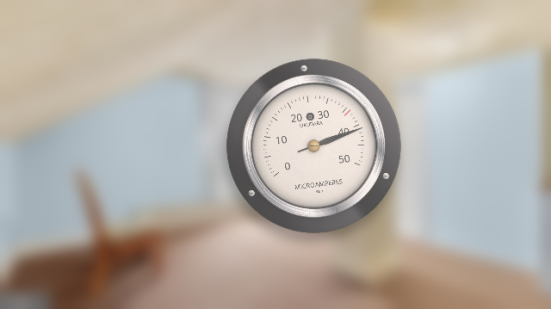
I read 41 (µA)
